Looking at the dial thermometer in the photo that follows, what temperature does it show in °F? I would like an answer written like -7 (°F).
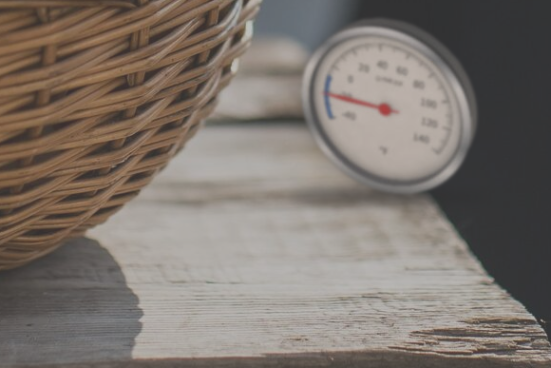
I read -20 (°F)
